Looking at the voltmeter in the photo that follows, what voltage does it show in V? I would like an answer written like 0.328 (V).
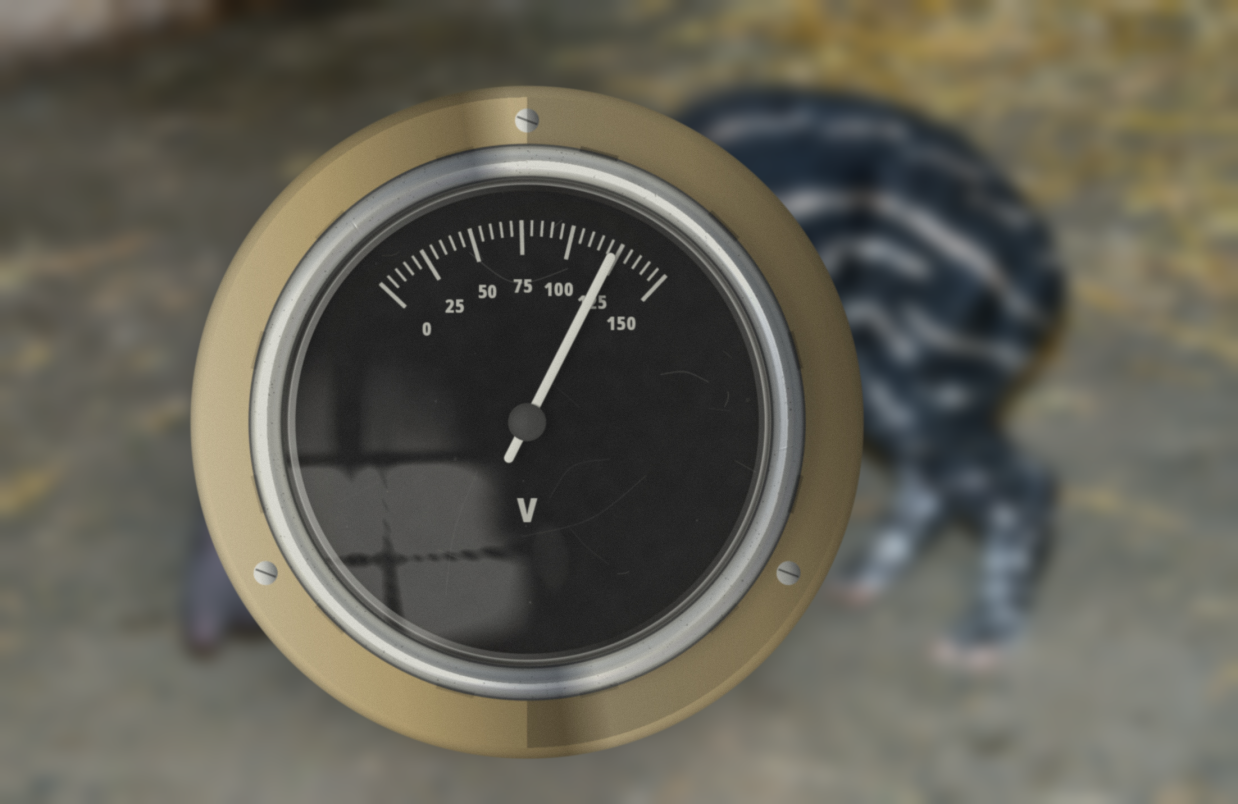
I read 122.5 (V)
